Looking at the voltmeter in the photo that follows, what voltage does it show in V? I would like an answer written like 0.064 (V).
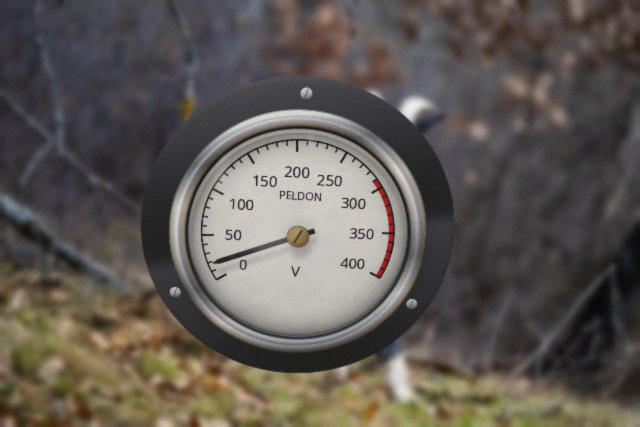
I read 20 (V)
